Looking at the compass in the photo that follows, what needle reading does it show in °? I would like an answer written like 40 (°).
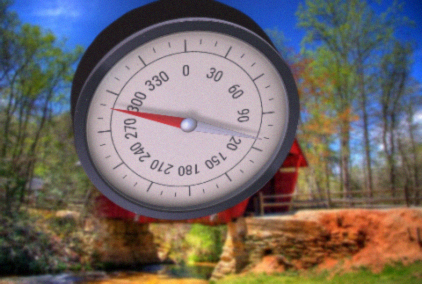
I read 290 (°)
